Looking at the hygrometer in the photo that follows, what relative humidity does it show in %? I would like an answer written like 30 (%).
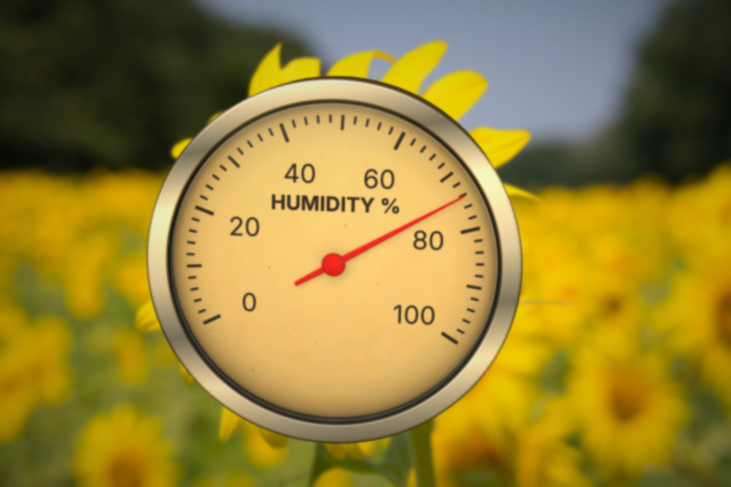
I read 74 (%)
